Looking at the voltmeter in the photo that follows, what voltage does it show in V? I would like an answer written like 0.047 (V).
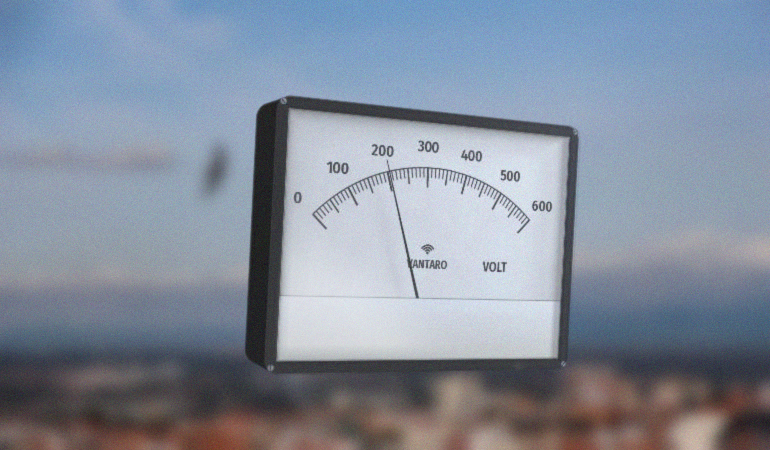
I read 200 (V)
